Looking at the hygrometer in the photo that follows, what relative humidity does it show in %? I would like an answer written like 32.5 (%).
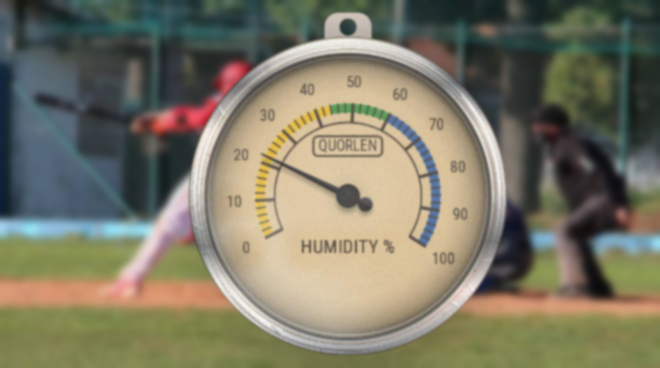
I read 22 (%)
